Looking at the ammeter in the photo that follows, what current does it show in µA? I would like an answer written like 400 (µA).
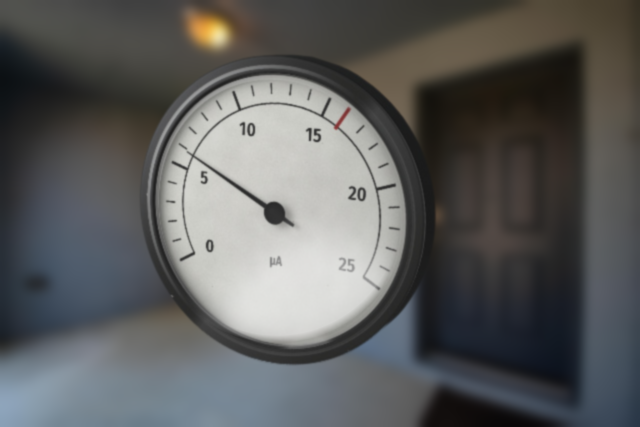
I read 6 (µA)
